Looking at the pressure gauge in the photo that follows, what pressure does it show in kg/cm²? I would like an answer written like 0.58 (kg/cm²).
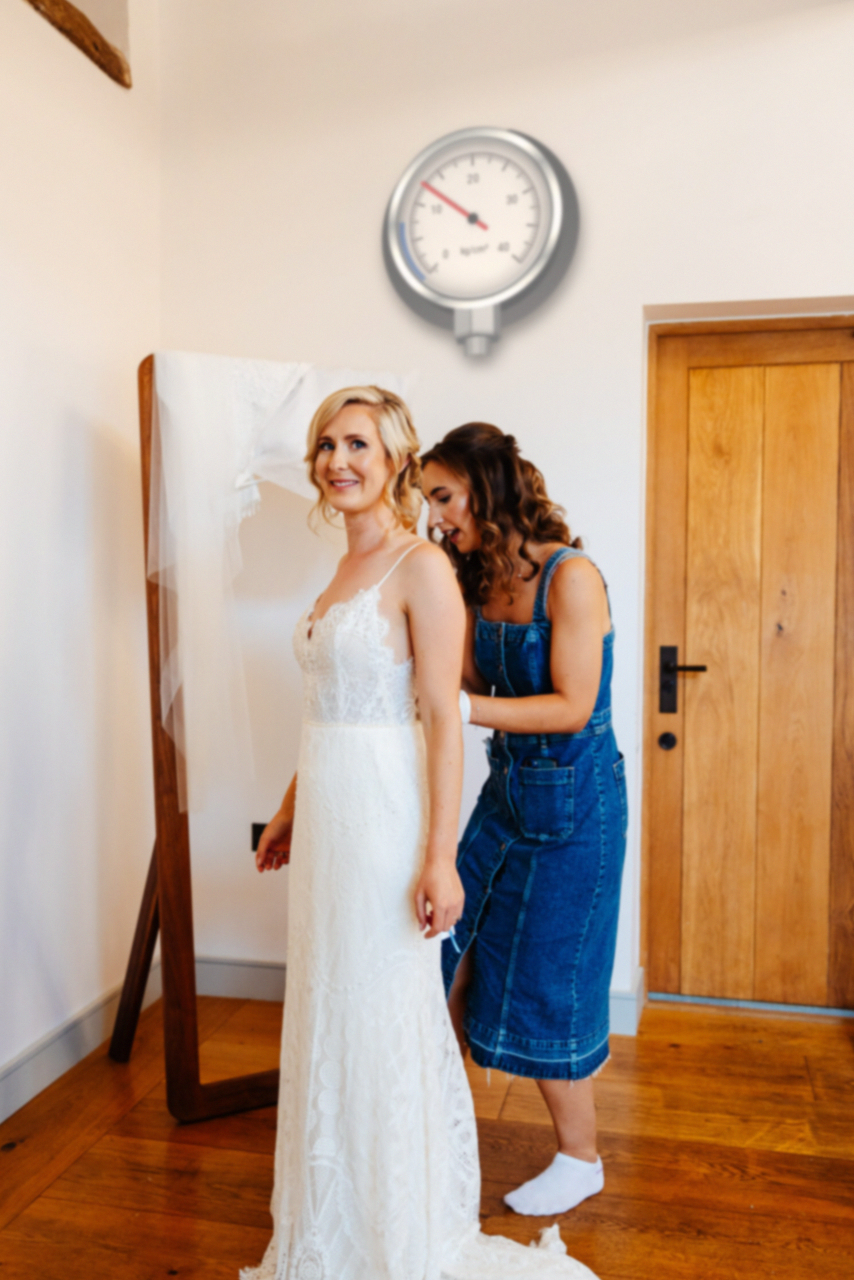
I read 12.5 (kg/cm²)
